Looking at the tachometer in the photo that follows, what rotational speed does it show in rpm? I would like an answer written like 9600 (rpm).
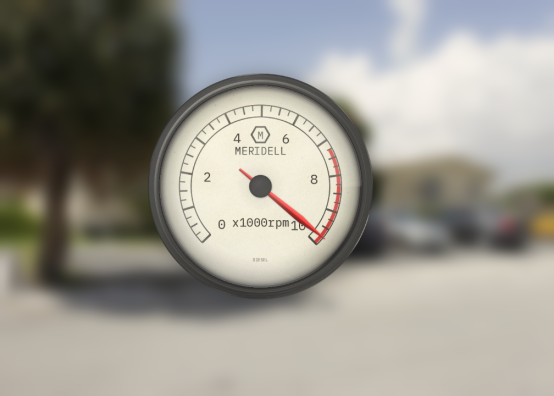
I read 9750 (rpm)
